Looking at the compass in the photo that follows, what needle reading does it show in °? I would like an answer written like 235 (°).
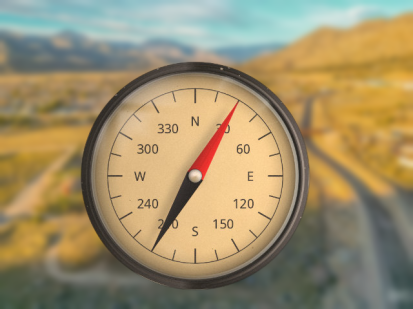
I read 30 (°)
